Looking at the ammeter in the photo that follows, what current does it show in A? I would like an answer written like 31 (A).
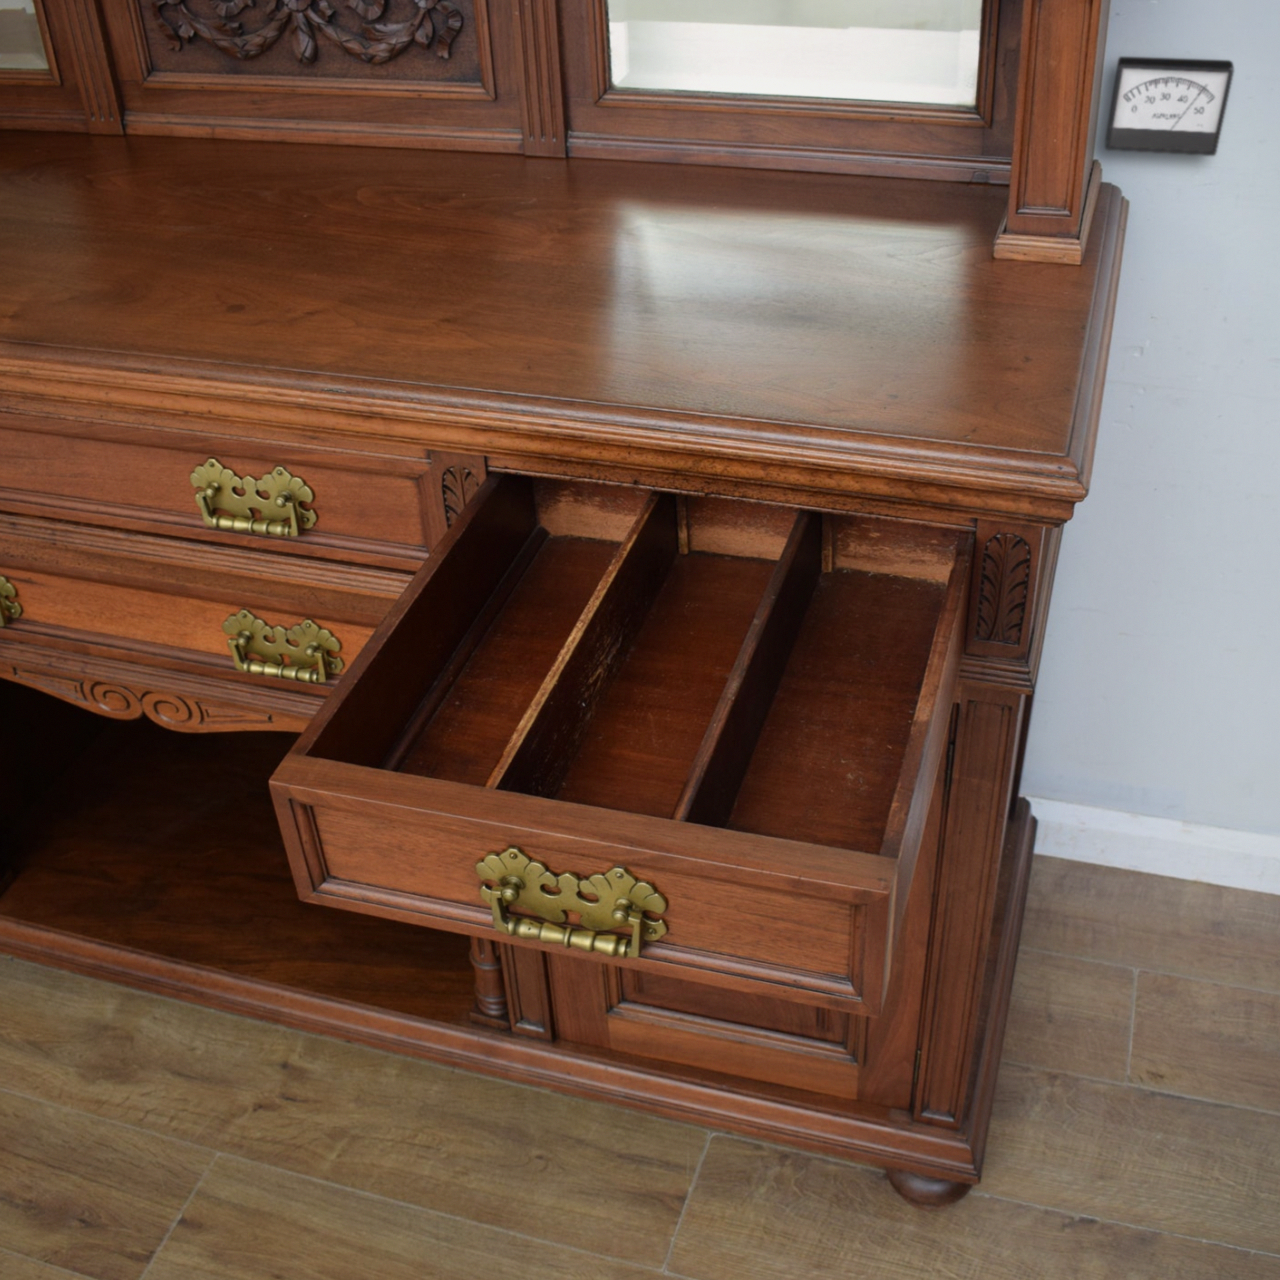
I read 45 (A)
